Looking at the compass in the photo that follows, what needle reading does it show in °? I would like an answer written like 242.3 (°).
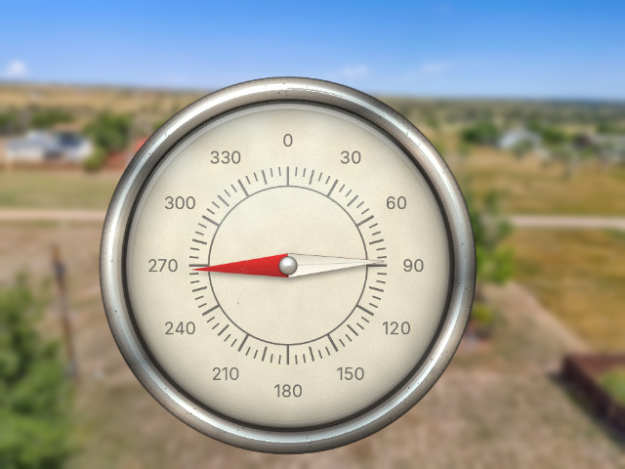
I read 267.5 (°)
